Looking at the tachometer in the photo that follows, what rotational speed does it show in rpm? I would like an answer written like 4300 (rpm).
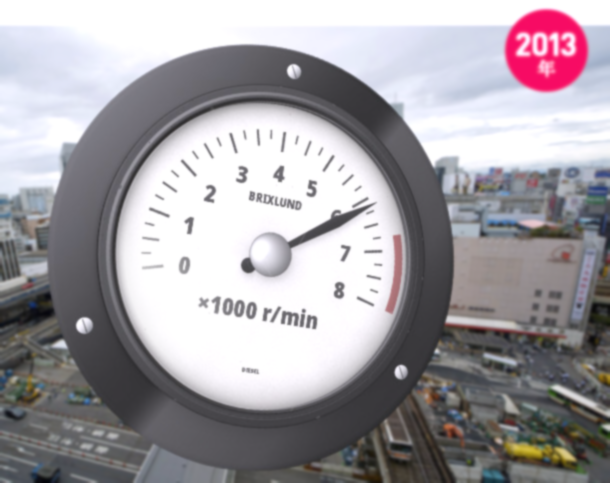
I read 6125 (rpm)
